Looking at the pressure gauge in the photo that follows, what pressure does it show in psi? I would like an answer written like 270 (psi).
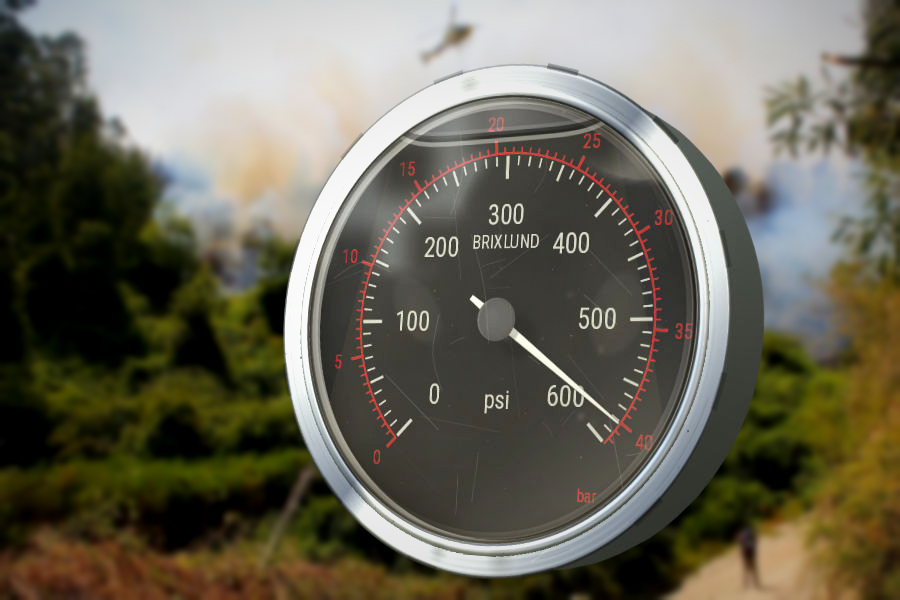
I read 580 (psi)
